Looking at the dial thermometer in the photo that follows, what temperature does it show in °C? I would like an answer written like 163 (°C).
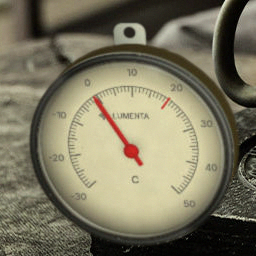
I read 0 (°C)
